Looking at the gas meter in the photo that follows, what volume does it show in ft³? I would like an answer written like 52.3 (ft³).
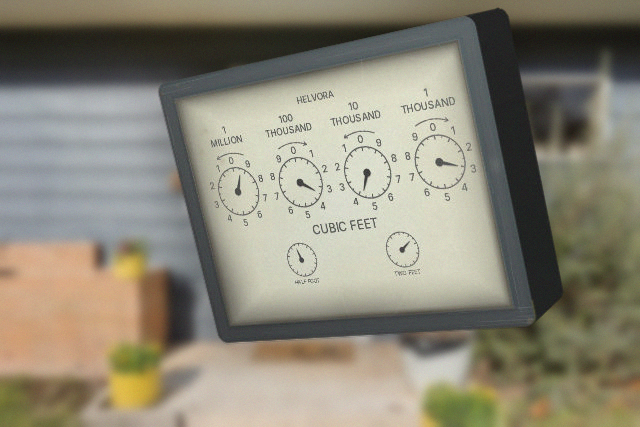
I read 934300 (ft³)
